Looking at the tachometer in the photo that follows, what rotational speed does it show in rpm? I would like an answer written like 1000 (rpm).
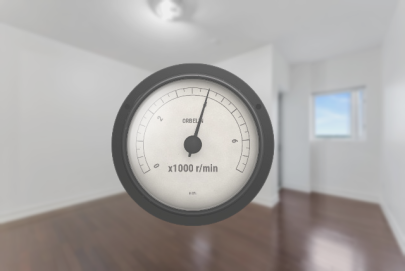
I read 4000 (rpm)
